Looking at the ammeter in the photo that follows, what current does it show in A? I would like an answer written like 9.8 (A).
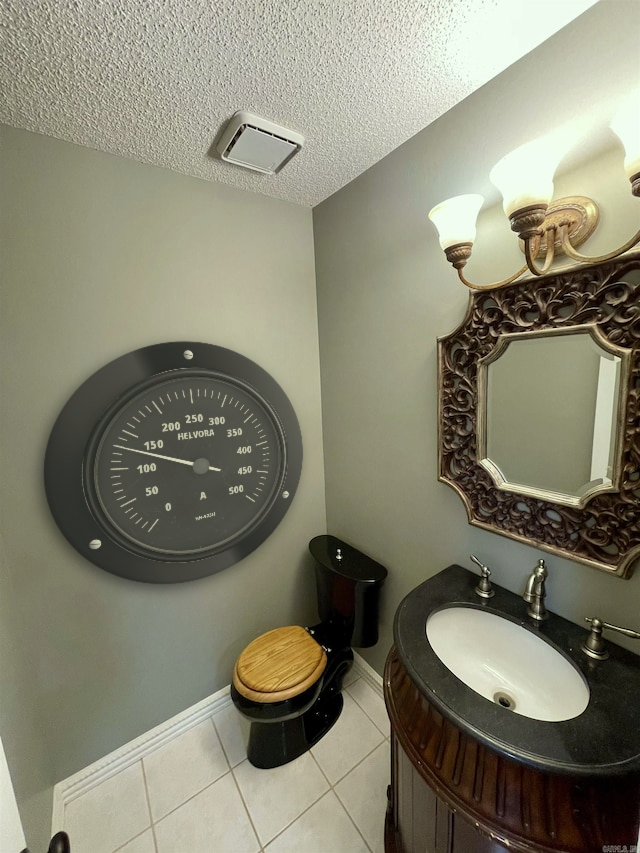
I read 130 (A)
